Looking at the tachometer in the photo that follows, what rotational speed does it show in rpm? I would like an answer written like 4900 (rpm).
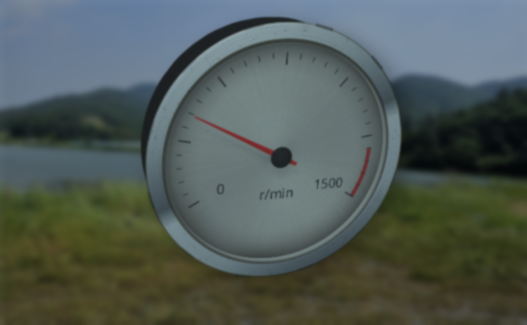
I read 350 (rpm)
